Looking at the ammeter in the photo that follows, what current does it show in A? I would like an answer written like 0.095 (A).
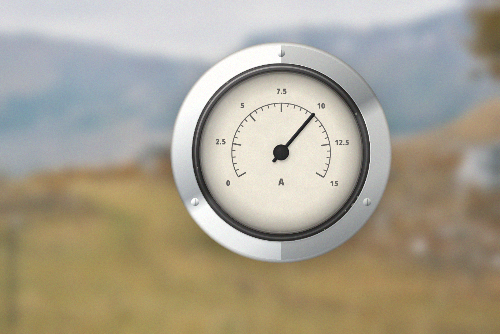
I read 10 (A)
